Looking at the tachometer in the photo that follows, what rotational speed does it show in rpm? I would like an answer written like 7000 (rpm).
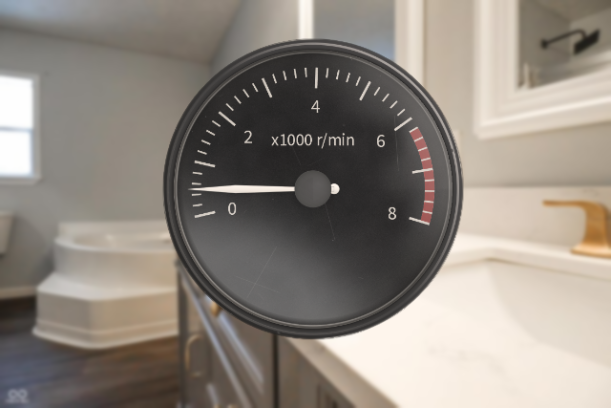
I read 500 (rpm)
